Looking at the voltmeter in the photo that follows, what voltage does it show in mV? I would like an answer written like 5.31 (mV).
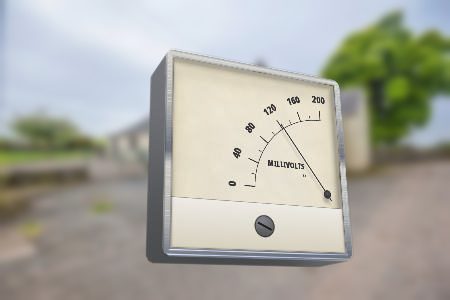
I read 120 (mV)
